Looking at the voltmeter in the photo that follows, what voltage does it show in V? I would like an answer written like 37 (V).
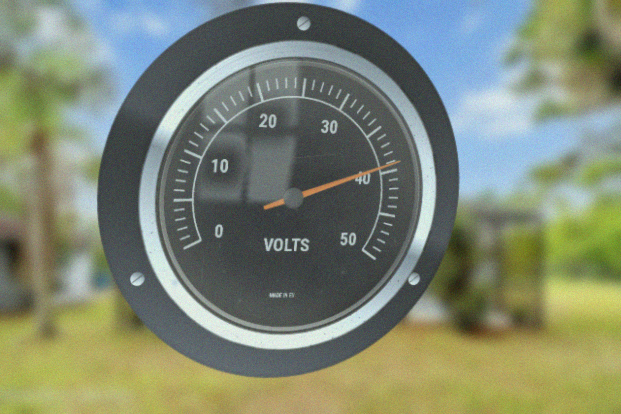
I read 39 (V)
